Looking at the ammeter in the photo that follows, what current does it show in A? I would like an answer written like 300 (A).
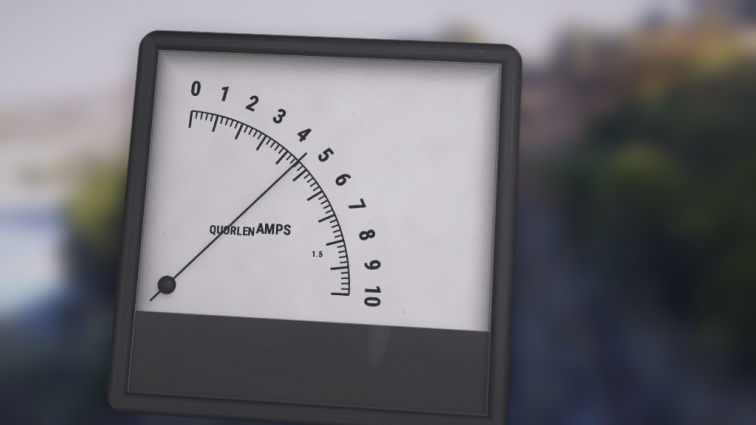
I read 4.6 (A)
